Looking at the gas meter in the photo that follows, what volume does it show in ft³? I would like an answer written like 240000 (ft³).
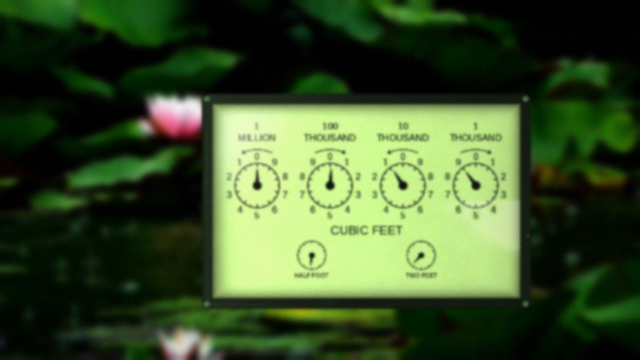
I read 900 (ft³)
